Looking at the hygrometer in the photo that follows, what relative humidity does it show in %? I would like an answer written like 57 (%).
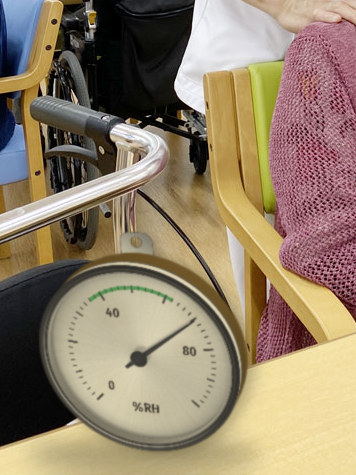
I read 70 (%)
